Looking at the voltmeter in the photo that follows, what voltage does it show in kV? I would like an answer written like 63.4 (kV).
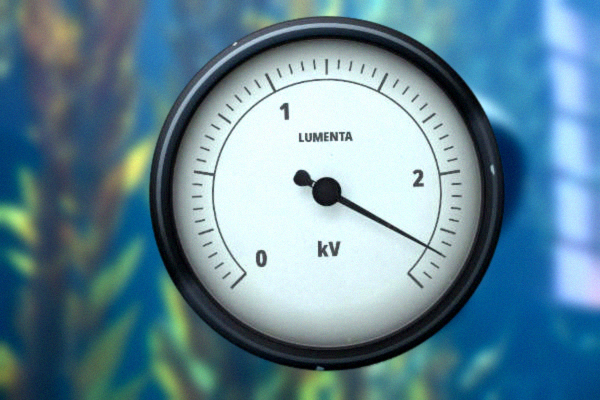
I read 2.35 (kV)
